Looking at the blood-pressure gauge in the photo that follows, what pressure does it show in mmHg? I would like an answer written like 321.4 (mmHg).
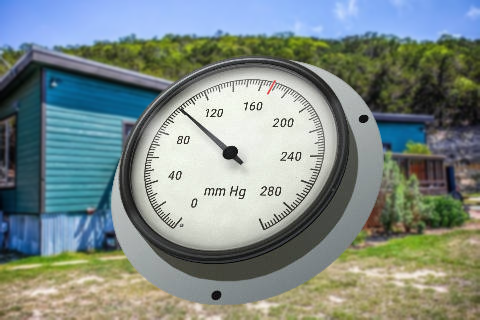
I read 100 (mmHg)
